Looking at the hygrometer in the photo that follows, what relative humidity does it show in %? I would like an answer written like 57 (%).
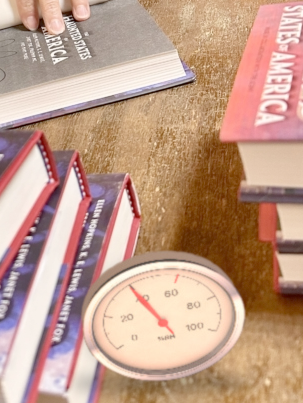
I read 40 (%)
